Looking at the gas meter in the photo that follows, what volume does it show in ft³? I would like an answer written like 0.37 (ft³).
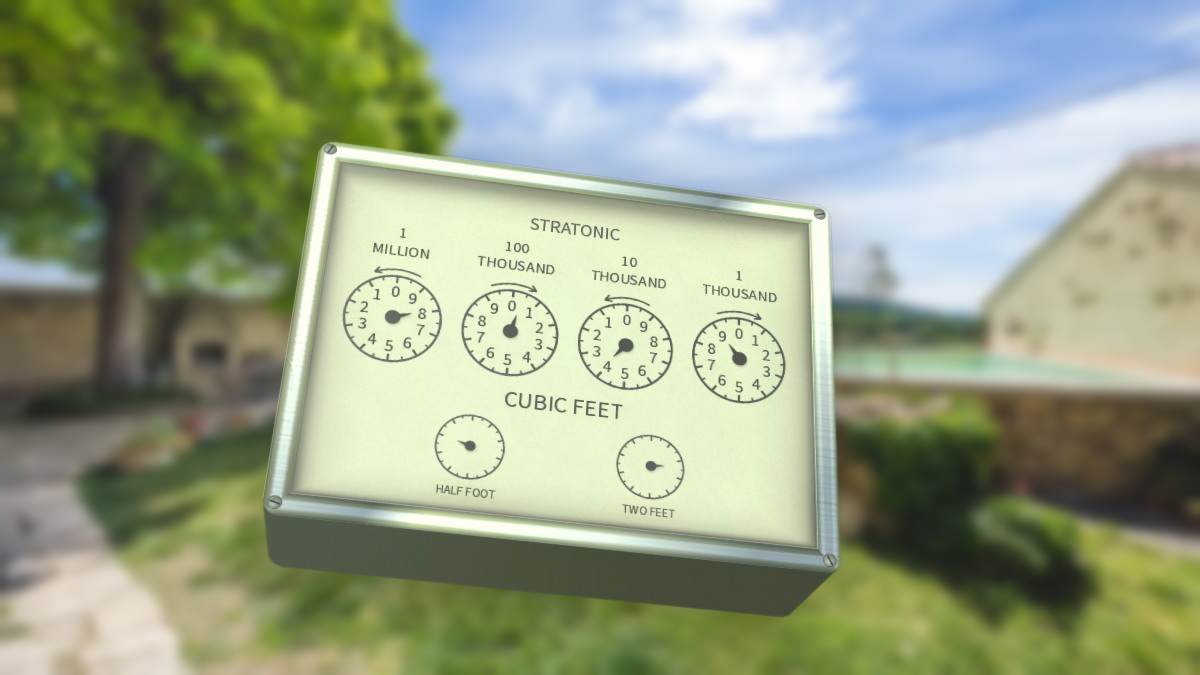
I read 803900 (ft³)
